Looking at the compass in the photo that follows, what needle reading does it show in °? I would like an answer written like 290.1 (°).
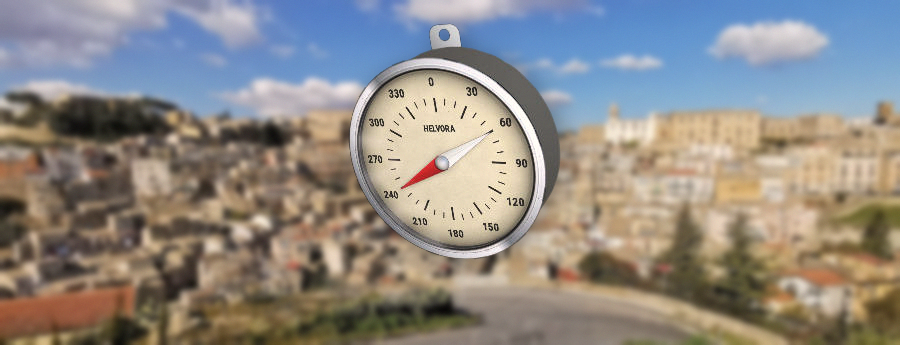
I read 240 (°)
